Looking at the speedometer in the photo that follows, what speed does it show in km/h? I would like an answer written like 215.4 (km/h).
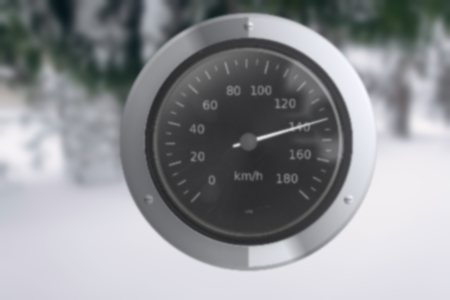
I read 140 (km/h)
